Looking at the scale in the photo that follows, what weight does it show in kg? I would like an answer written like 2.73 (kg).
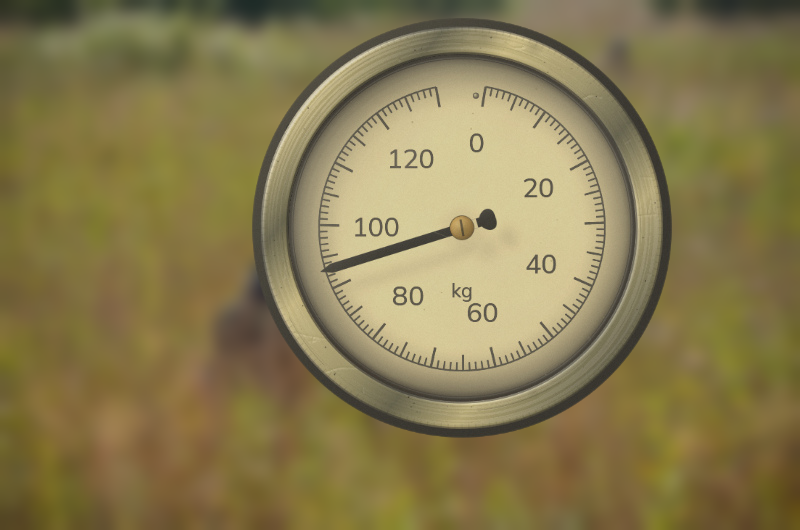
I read 93 (kg)
